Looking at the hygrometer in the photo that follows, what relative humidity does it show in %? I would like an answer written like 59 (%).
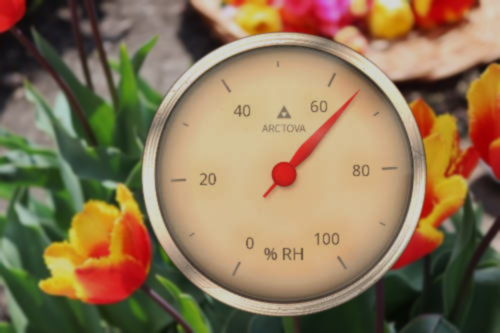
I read 65 (%)
